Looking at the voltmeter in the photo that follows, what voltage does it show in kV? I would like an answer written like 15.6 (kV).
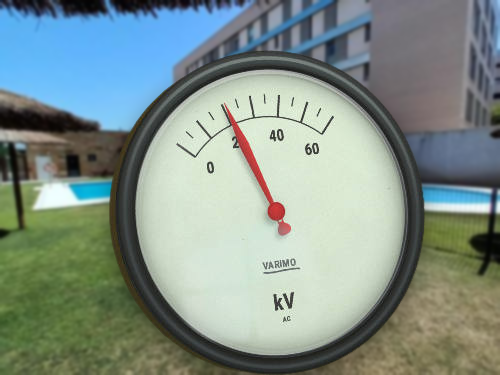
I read 20 (kV)
